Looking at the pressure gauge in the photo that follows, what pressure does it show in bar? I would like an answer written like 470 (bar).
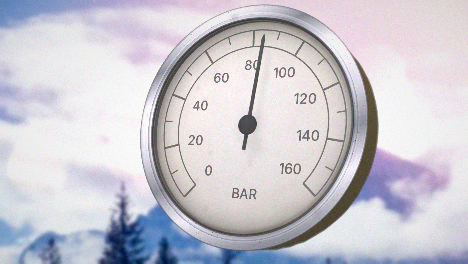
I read 85 (bar)
